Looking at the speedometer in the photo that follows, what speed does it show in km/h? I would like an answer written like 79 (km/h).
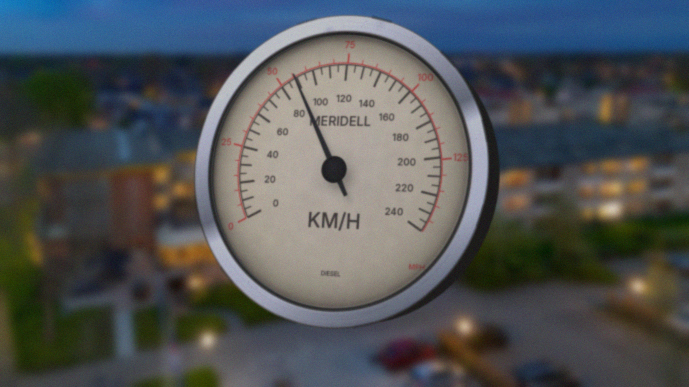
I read 90 (km/h)
